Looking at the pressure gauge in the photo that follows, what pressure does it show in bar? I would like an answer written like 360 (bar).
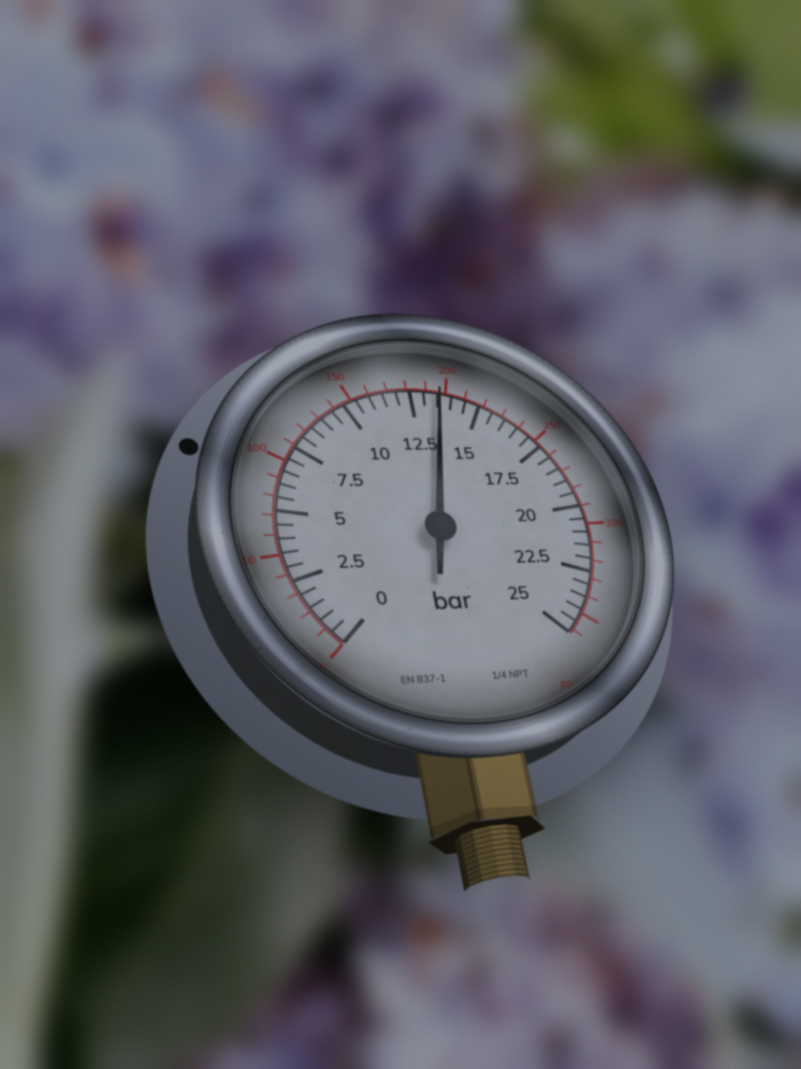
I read 13.5 (bar)
